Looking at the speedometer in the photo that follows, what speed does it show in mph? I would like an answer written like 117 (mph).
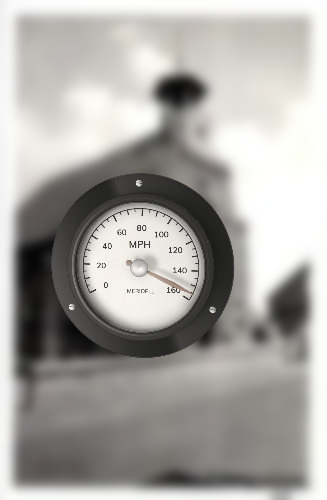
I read 155 (mph)
